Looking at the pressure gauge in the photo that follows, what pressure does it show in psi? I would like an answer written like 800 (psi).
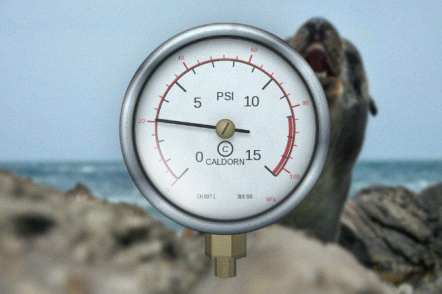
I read 3 (psi)
